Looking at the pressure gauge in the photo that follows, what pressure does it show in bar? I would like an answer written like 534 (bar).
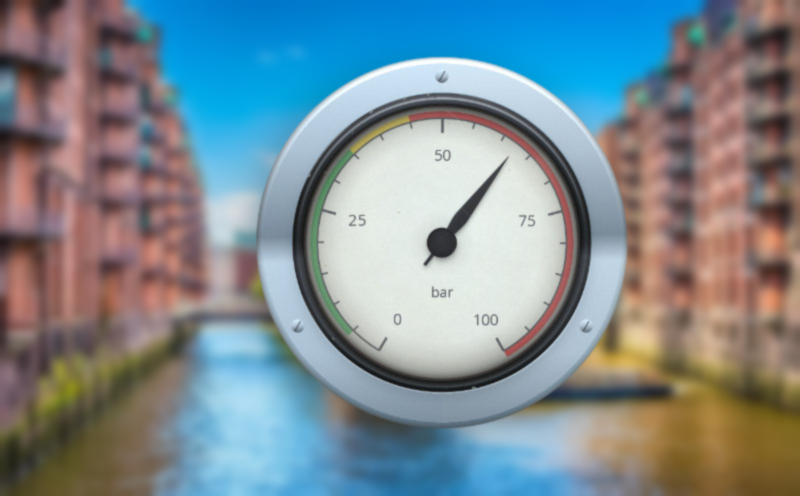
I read 62.5 (bar)
